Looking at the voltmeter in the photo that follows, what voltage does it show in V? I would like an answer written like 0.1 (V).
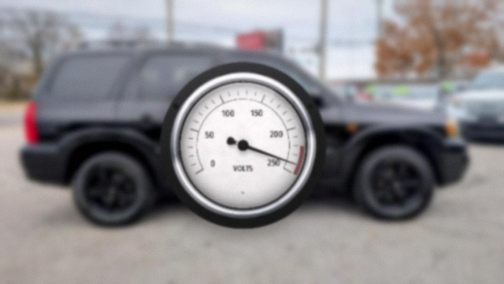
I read 240 (V)
